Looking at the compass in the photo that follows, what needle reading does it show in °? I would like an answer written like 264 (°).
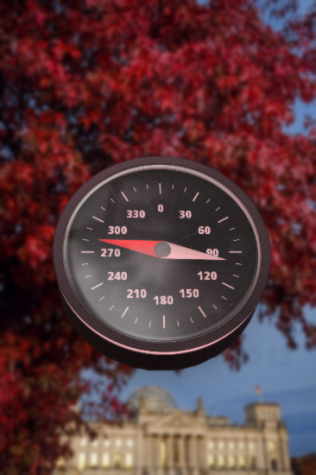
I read 280 (°)
